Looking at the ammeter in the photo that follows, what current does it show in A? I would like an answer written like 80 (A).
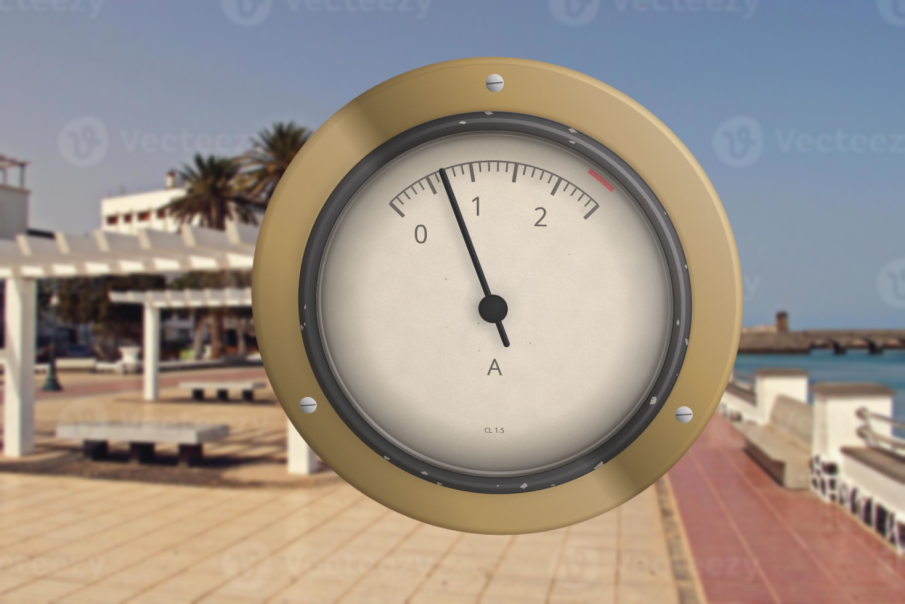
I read 0.7 (A)
